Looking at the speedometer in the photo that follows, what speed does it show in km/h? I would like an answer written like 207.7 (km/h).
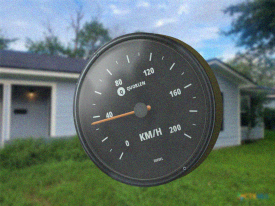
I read 35 (km/h)
